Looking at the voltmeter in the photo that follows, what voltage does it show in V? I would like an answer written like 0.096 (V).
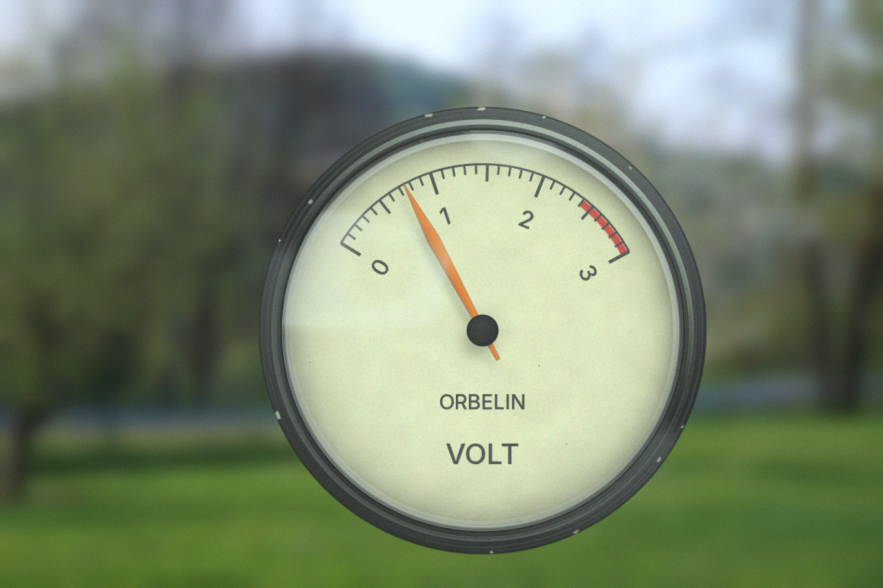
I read 0.75 (V)
